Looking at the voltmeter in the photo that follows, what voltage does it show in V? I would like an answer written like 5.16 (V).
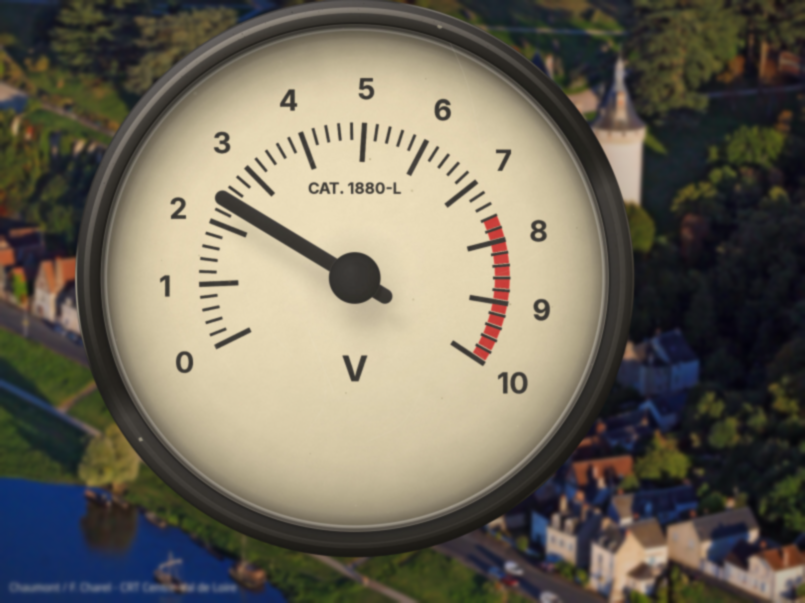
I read 2.4 (V)
